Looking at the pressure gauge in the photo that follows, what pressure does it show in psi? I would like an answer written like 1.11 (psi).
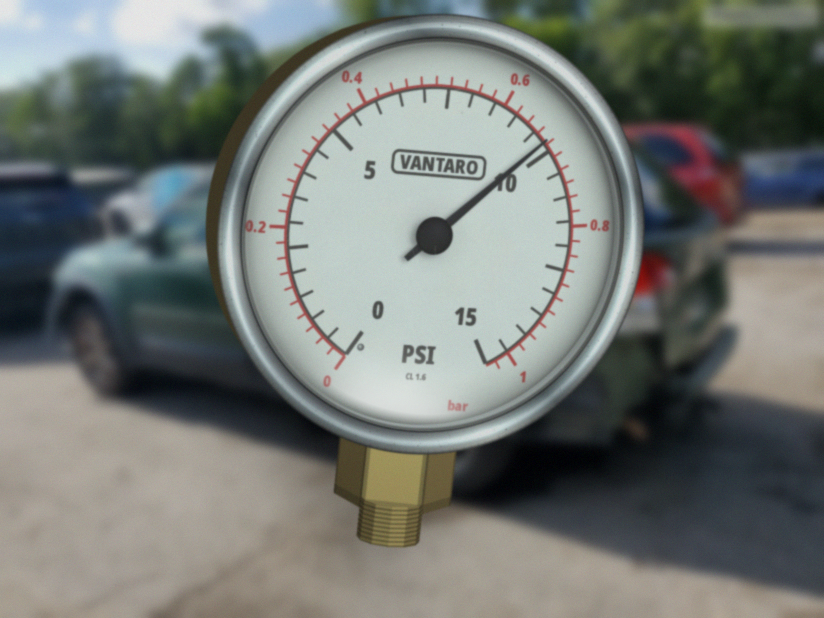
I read 9.75 (psi)
